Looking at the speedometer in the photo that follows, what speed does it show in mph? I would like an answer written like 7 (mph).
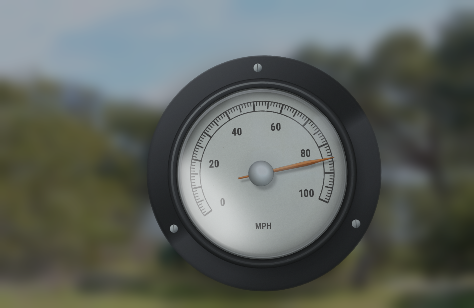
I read 85 (mph)
